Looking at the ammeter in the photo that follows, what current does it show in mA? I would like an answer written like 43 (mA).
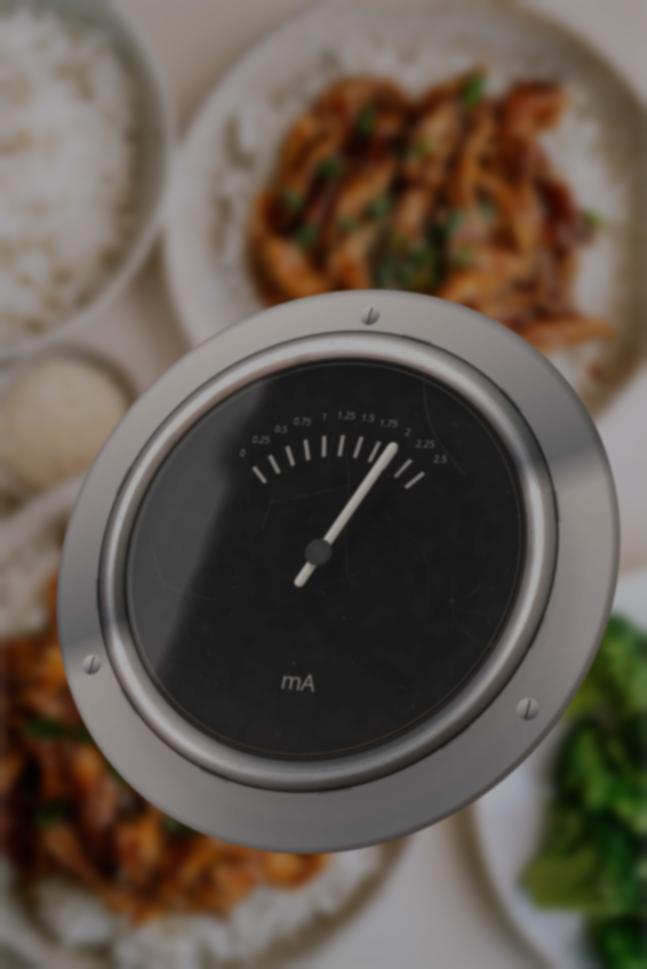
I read 2 (mA)
